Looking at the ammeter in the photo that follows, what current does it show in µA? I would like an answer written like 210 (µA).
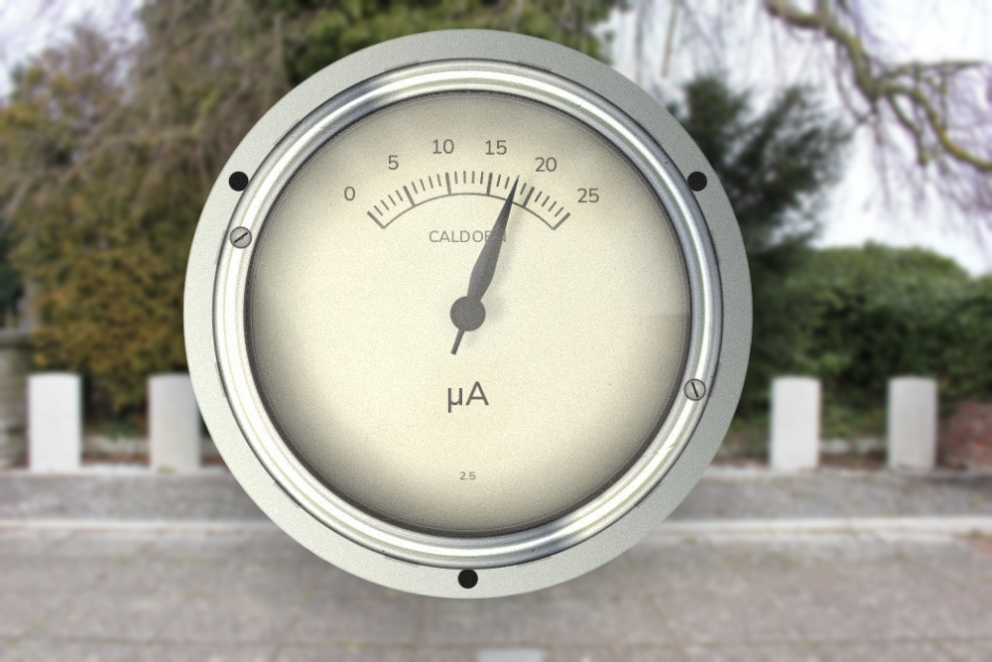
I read 18 (µA)
